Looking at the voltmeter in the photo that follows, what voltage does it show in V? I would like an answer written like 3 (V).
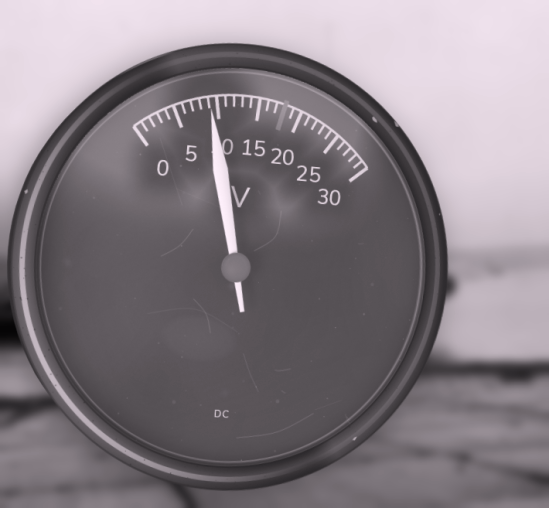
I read 9 (V)
